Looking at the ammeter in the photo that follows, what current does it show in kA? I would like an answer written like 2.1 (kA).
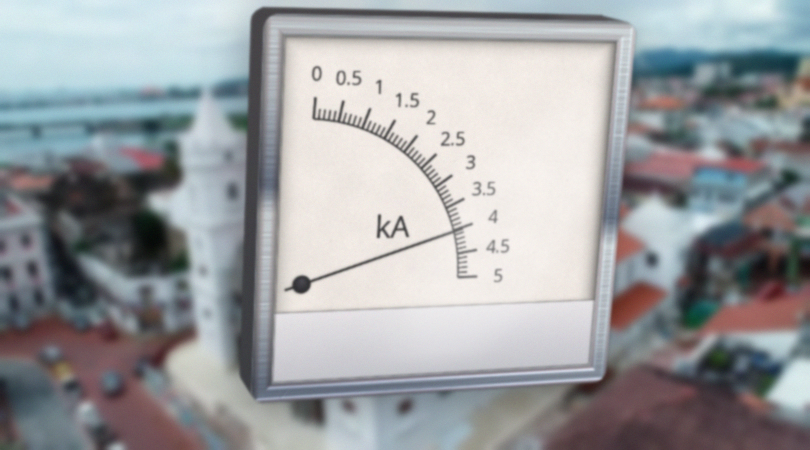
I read 4 (kA)
